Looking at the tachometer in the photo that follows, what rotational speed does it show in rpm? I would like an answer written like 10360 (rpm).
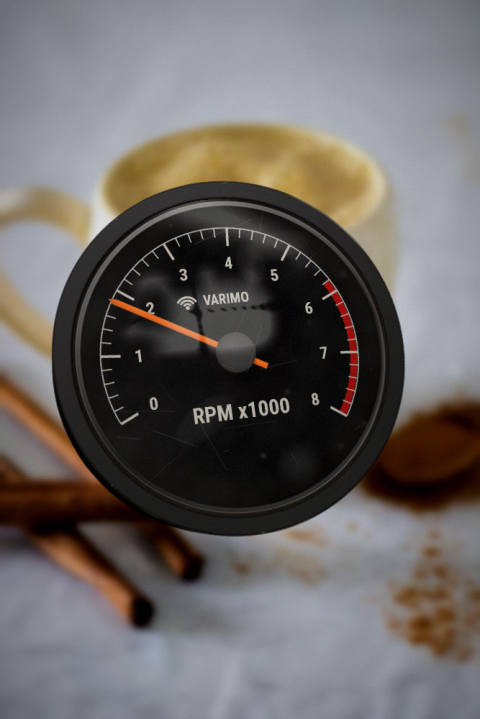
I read 1800 (rpm)
